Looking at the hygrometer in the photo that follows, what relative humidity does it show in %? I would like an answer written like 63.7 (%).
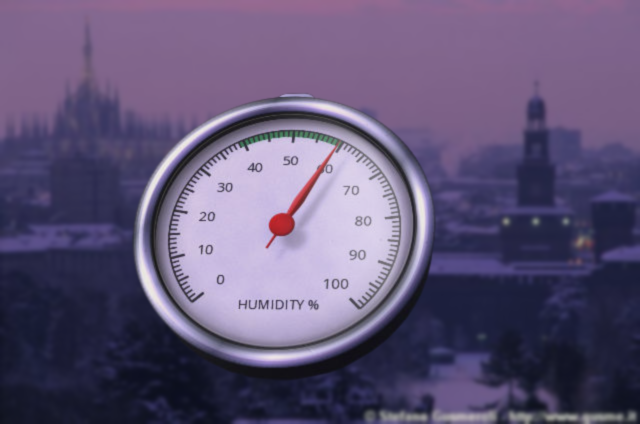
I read 60 (%)
